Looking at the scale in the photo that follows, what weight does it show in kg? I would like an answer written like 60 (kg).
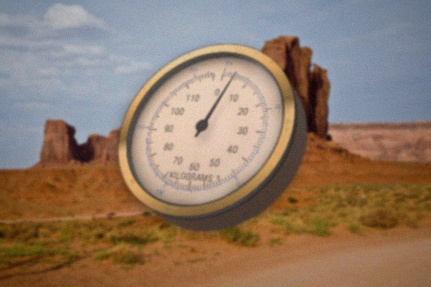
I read 5 (kg)
